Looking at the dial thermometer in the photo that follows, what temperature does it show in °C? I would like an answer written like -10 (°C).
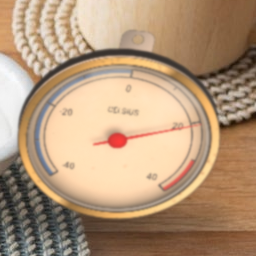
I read 20 (°C)
